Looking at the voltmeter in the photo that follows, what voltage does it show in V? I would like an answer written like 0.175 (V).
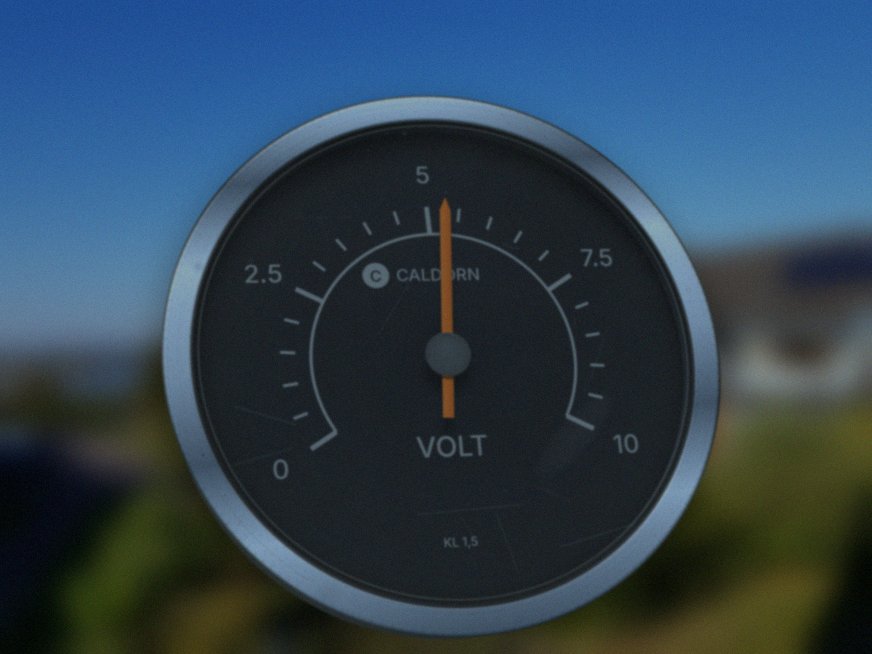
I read 5.25 (V)
